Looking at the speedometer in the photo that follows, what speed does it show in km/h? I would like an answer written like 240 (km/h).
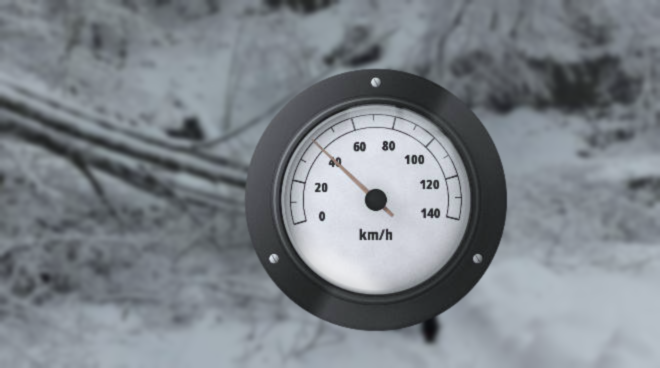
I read 40 (km/h)
